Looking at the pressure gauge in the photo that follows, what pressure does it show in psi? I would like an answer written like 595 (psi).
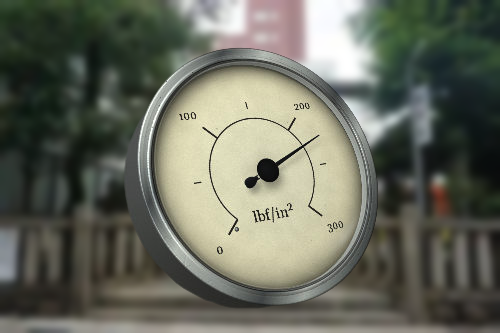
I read 225 (psi)
